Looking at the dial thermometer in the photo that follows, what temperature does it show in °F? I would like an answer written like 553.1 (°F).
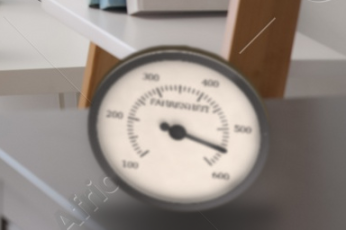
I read 550 (°F)
